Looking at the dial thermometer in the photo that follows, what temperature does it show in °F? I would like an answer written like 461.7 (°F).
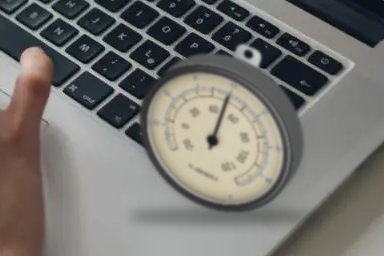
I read 50 (°F)
